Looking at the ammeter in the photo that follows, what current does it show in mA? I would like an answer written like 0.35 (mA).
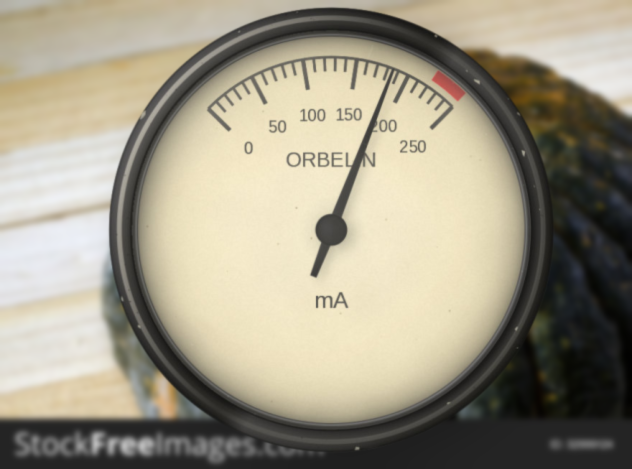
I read 185 (mA)
